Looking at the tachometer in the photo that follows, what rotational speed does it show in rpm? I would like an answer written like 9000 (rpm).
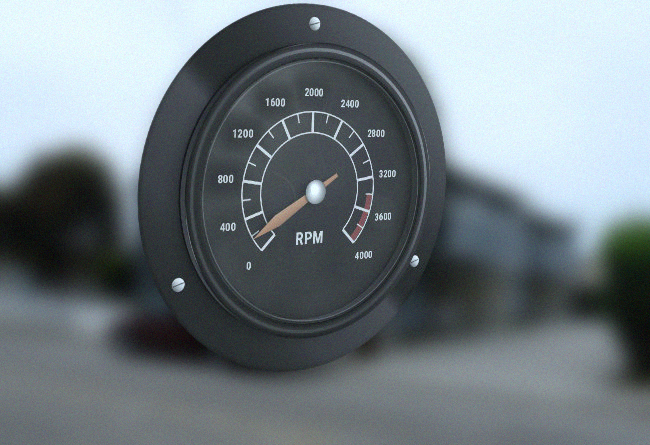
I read 200 (rpm)
